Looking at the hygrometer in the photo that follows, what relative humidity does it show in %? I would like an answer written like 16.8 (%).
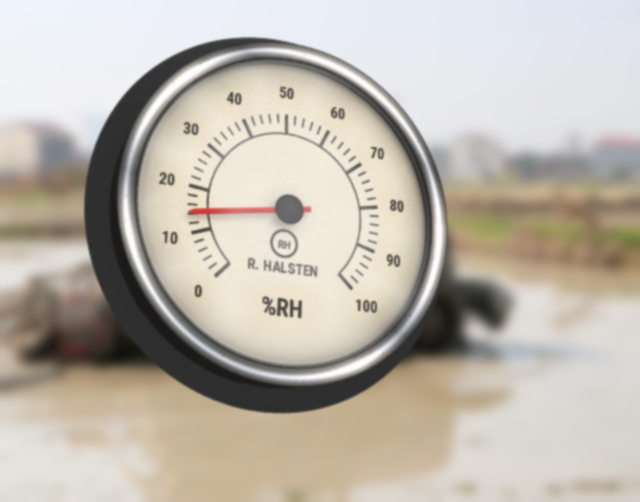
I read 14 (%)
